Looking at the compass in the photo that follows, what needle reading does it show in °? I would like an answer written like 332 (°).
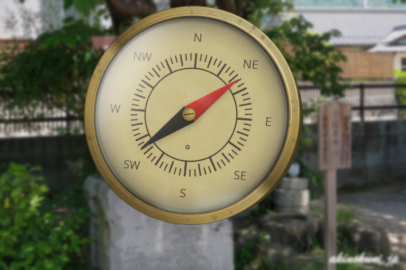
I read 50 (°)
